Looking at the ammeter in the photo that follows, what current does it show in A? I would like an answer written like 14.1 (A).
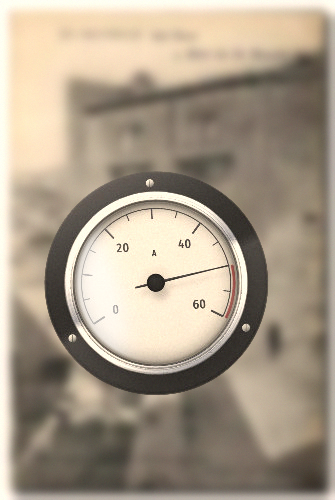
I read 50 (A)
